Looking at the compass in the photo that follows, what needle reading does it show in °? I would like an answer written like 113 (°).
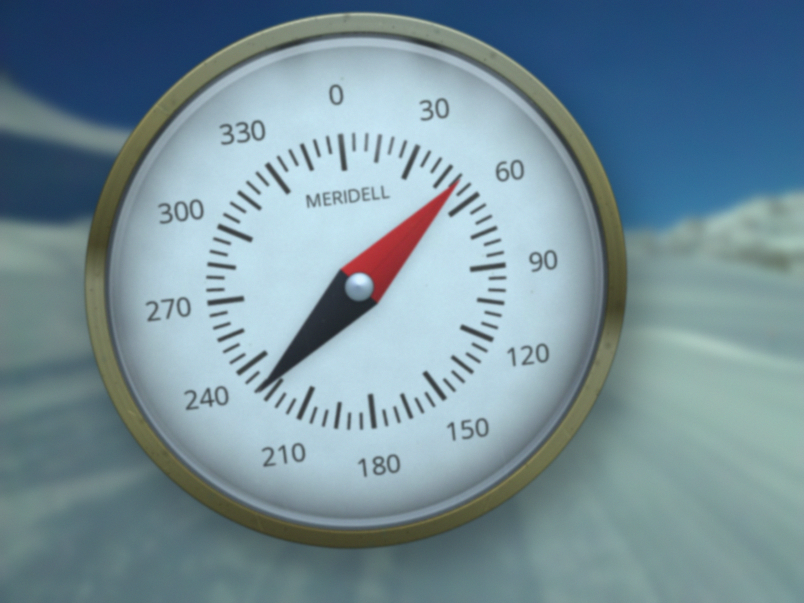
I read 50 (°)
